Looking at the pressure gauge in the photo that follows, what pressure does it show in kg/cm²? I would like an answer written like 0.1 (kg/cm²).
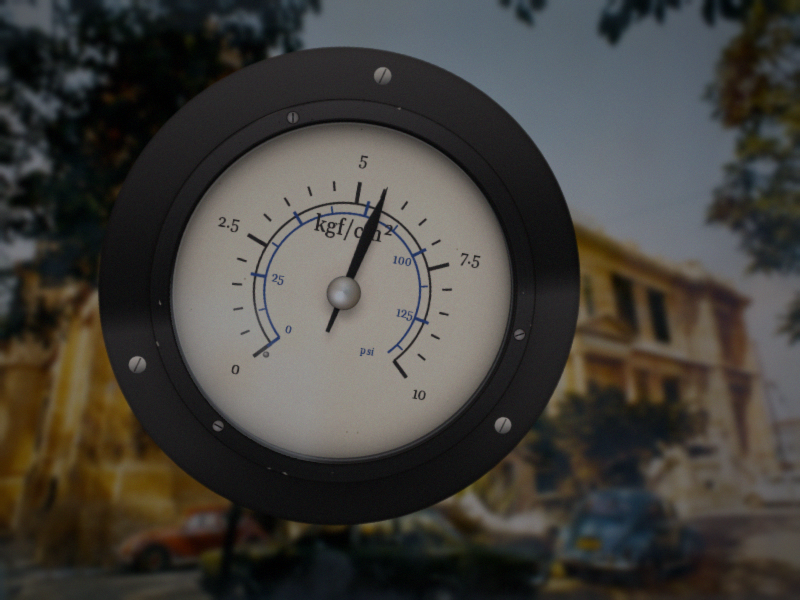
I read 5.5 (kg/cm²)
